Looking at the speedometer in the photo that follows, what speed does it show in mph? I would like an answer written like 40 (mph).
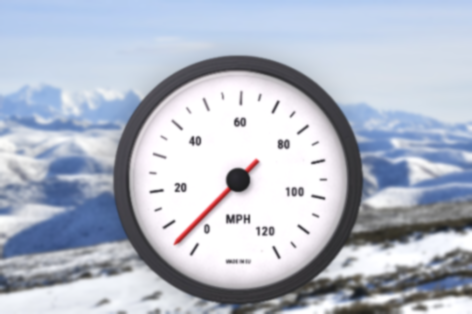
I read 5 (mph)
